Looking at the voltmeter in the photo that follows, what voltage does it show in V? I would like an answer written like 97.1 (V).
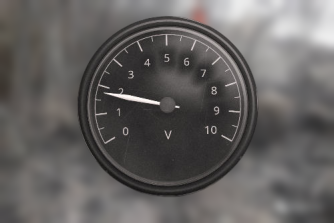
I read 1.75 (V)
